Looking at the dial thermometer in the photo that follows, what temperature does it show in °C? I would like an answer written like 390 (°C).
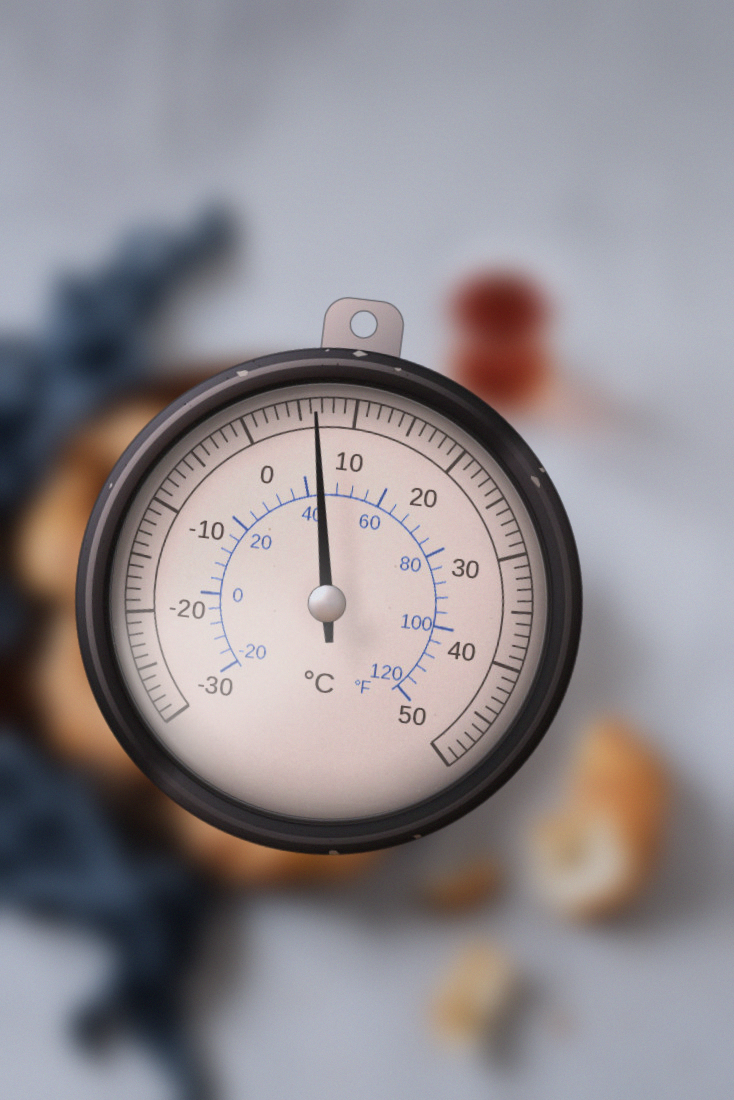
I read 6.5 (°C)
